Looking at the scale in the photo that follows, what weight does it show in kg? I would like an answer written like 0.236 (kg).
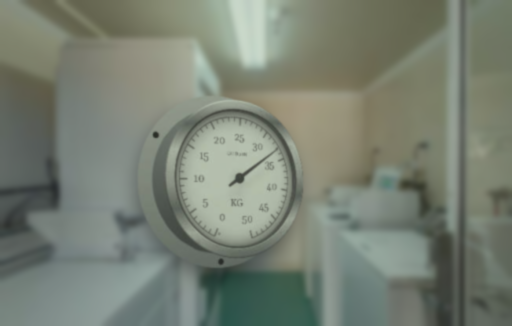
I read 33 (kg)
